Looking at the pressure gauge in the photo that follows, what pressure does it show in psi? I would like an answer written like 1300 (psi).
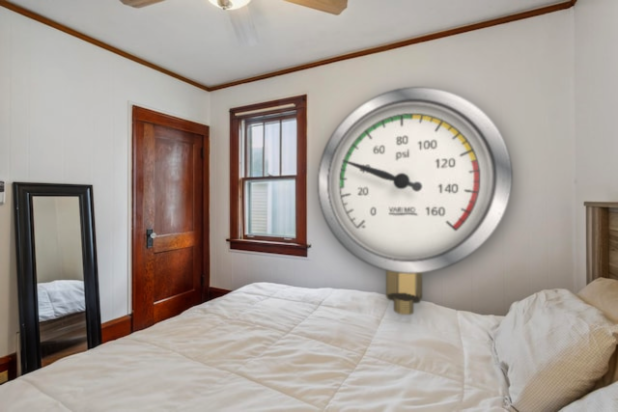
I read 40 (psi)
